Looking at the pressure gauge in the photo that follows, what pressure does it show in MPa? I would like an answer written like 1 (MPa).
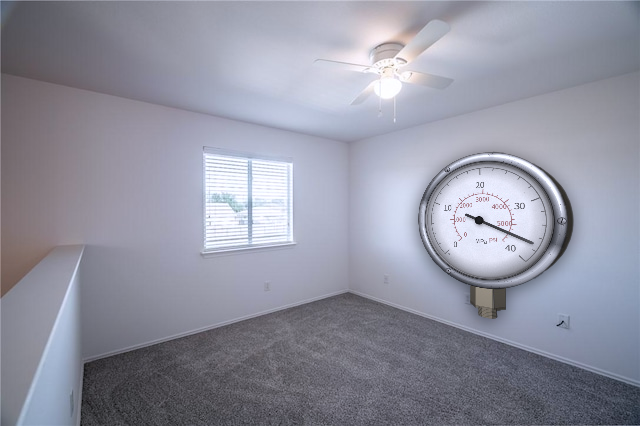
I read 37 (MPa)
